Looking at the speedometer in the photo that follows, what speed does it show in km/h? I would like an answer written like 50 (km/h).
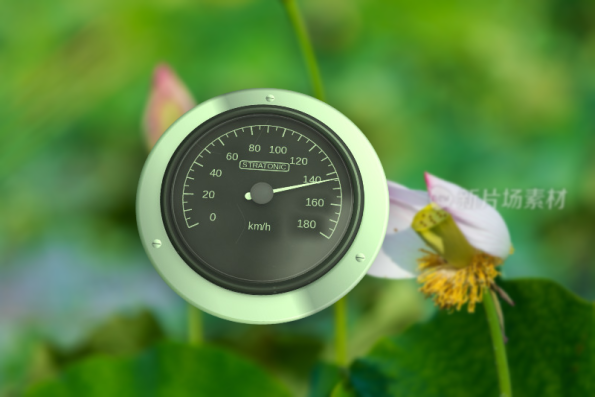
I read 145 (km/h)
